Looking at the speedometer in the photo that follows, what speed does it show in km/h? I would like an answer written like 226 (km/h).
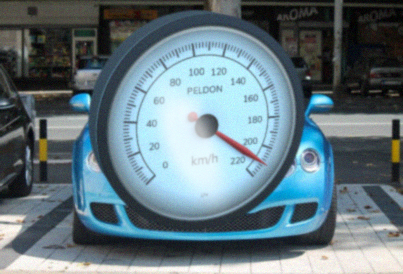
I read 210 (km/h)
